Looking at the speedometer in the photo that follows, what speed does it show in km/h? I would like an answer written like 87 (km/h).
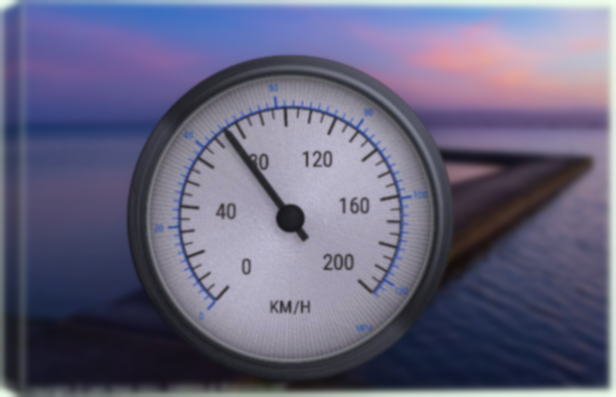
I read 75 (km/h)
